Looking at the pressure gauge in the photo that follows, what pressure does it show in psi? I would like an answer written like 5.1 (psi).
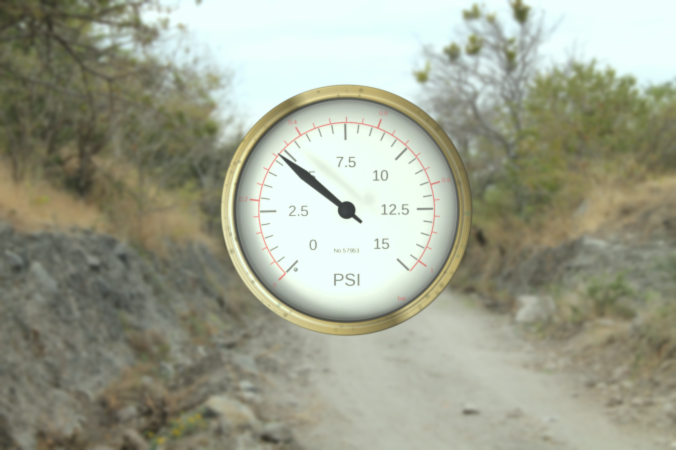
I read 4.75 (psi)
